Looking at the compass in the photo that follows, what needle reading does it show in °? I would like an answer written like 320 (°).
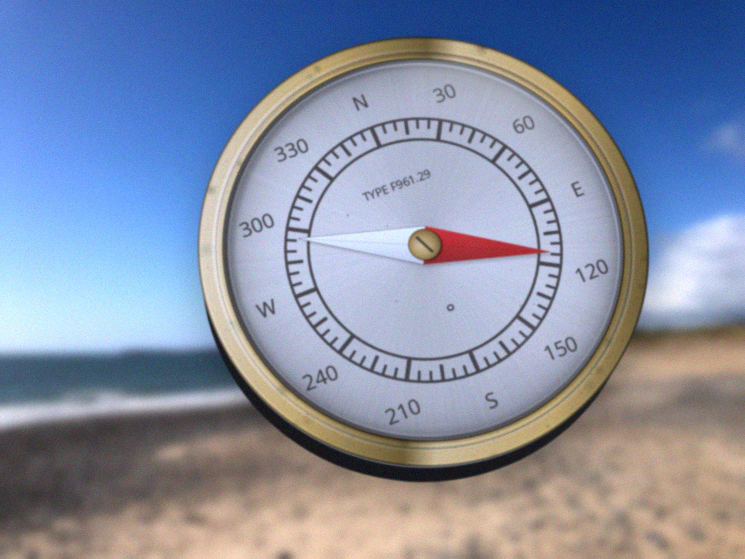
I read 115 (°)
